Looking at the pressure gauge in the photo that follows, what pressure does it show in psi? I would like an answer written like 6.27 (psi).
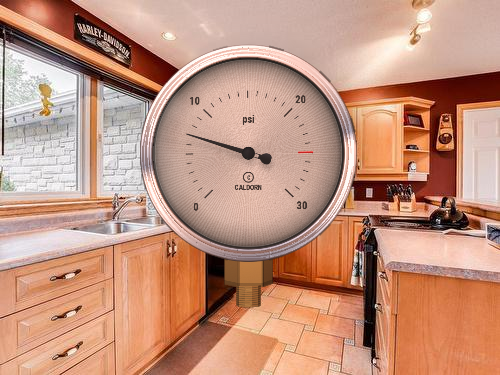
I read 7 (psi)
